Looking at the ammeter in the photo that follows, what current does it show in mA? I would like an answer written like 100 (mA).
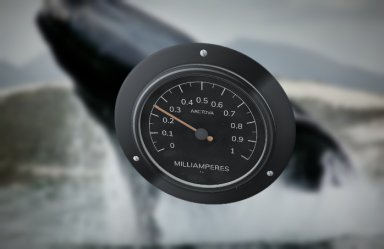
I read 0.25 (mA)
